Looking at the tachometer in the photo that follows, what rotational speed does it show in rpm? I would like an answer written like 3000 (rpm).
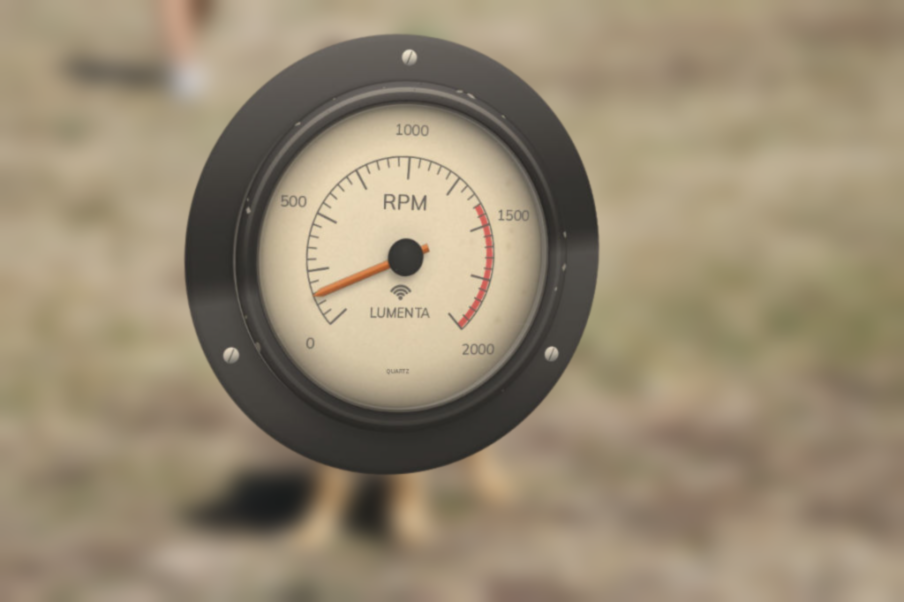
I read 150 (rpm)
